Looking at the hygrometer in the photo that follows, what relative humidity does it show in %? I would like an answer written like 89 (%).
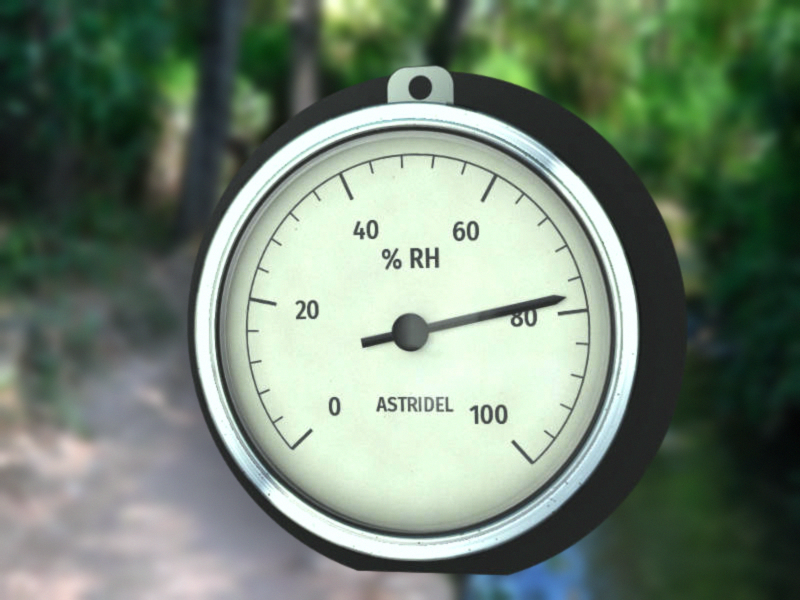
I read 78 (%)
